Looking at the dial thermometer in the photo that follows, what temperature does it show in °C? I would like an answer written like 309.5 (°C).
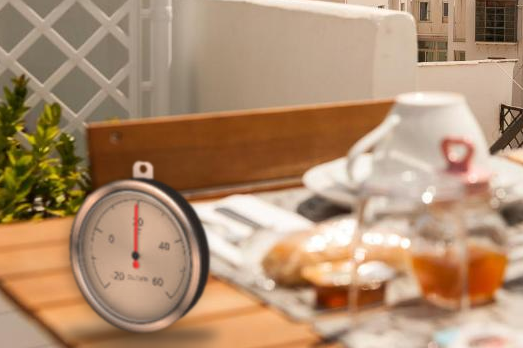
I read 20 (°C)
